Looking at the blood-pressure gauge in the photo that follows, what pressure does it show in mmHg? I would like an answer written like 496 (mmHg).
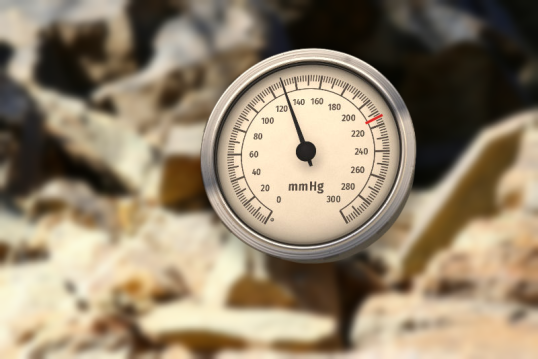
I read 130 (mmHg)
